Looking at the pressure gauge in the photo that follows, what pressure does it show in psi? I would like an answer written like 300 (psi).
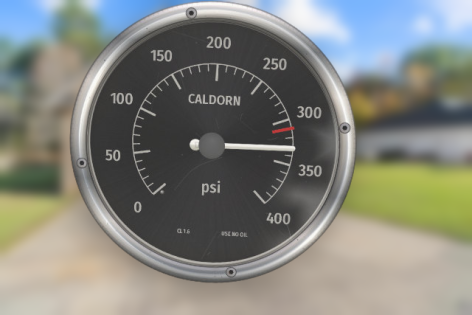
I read 330 (psi)
